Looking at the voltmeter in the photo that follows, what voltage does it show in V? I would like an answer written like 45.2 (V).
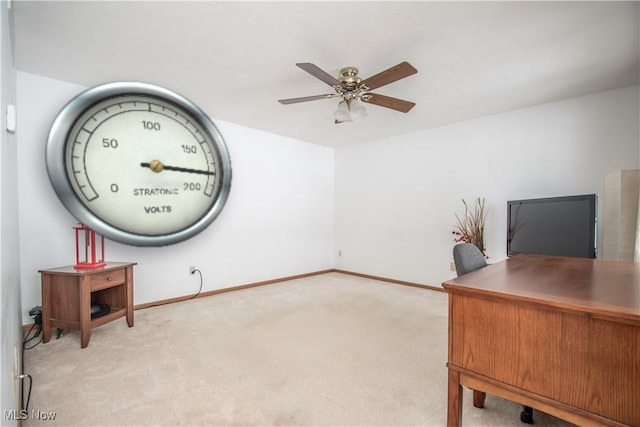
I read 180 (V)
